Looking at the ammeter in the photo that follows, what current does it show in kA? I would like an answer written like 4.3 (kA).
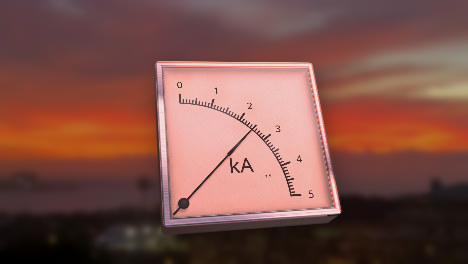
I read 2.5 (kA)
